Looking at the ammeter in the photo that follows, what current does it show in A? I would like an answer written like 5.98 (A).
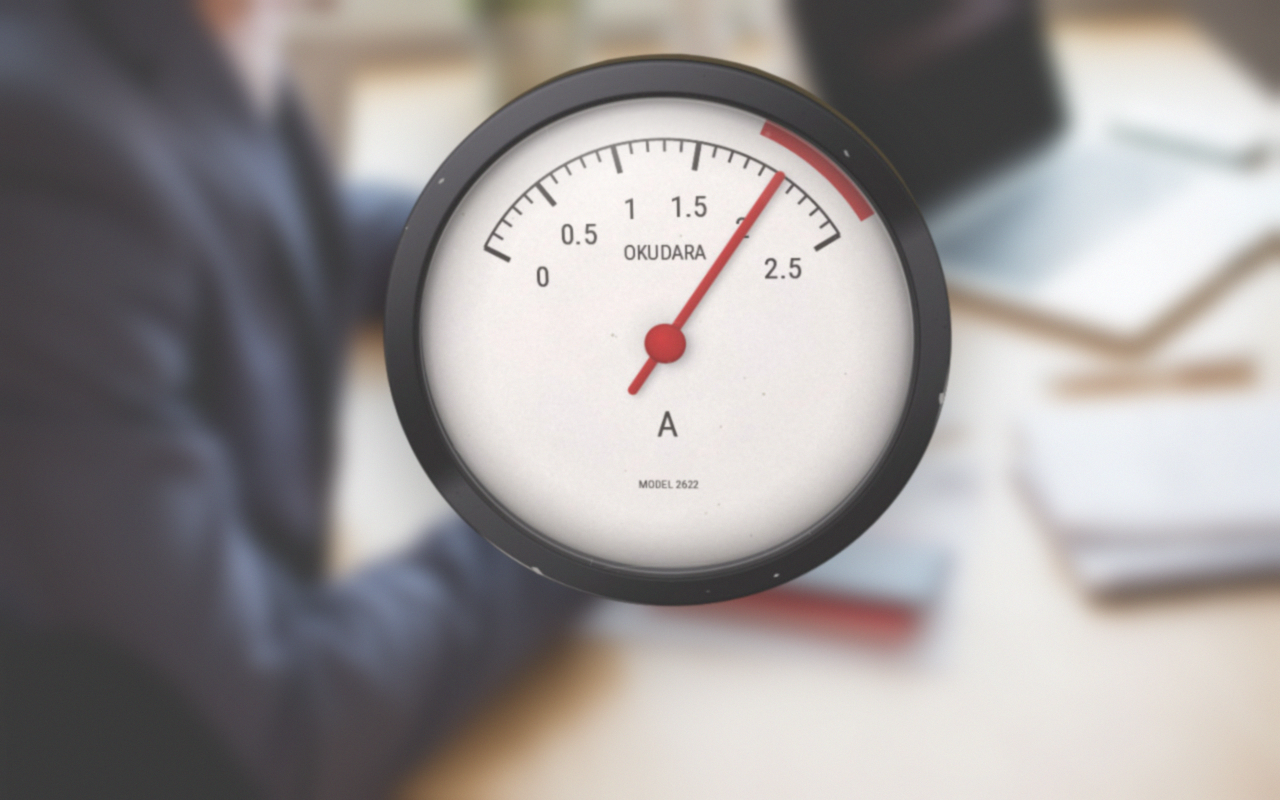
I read 2 (A)
